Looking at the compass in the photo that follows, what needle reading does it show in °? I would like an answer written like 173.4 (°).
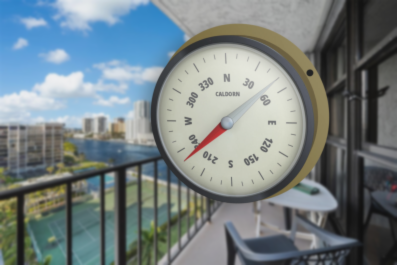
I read 230 (°)
